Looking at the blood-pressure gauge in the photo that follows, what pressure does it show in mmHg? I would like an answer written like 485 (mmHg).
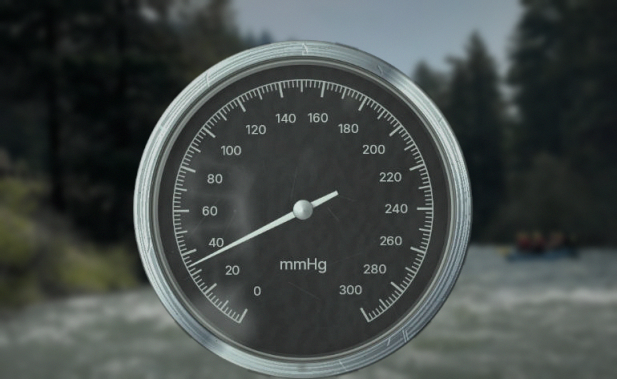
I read 34 (mmHg)
